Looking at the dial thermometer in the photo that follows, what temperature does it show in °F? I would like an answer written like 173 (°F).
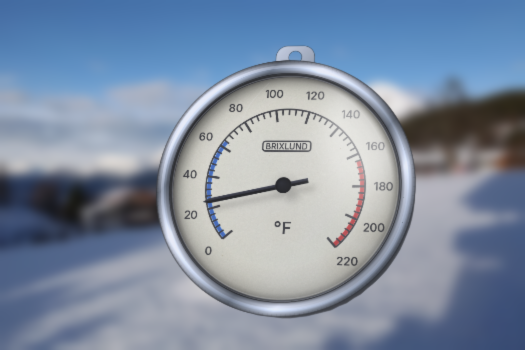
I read 24 (°F)
